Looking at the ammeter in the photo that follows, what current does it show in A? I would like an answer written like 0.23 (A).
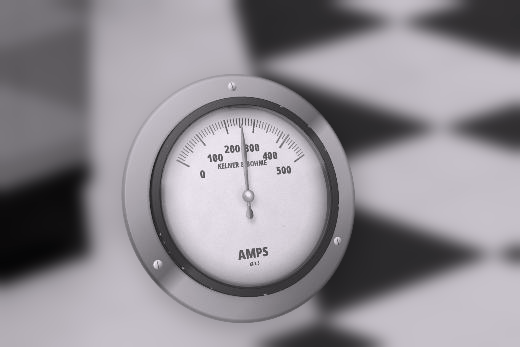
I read 250 (A)
